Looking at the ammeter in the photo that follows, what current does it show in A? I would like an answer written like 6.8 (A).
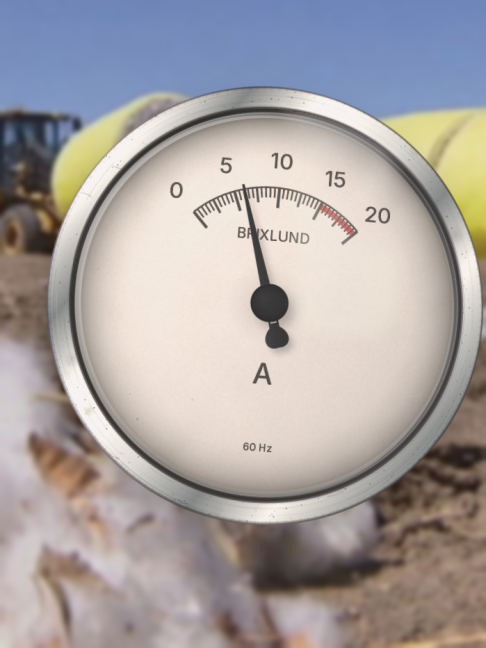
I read 6 (A)
